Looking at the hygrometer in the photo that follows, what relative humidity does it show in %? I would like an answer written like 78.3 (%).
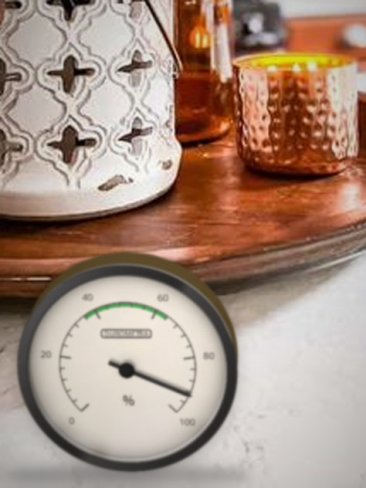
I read 92 (%)
